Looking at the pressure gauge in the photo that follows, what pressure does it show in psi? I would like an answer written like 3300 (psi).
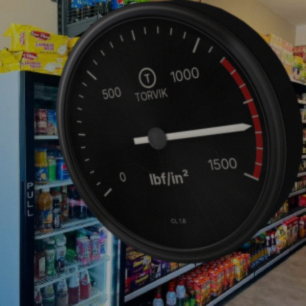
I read 1325 (psi)
